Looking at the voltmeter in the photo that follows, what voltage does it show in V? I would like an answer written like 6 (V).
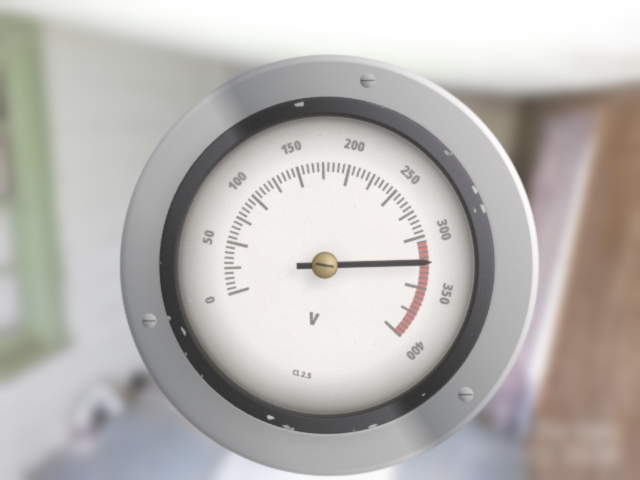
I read 325 (V)
